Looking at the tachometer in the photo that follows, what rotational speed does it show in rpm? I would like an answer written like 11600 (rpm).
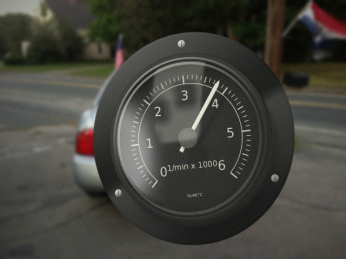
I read 3800 (rpm)
